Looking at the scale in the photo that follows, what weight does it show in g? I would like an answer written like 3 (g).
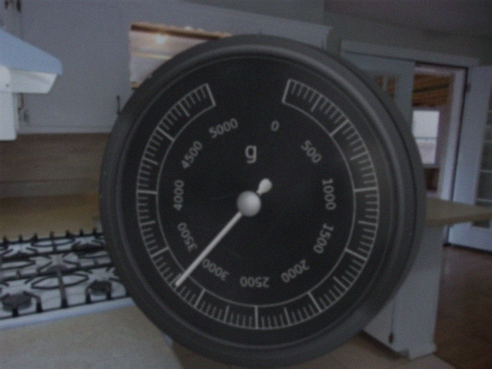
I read 3200 (g)
